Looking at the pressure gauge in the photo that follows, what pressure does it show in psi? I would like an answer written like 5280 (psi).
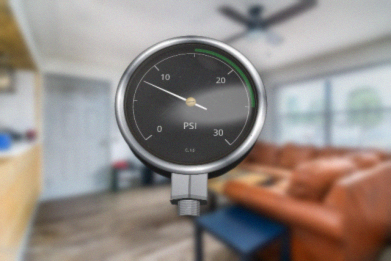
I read 7.5 (psi)
